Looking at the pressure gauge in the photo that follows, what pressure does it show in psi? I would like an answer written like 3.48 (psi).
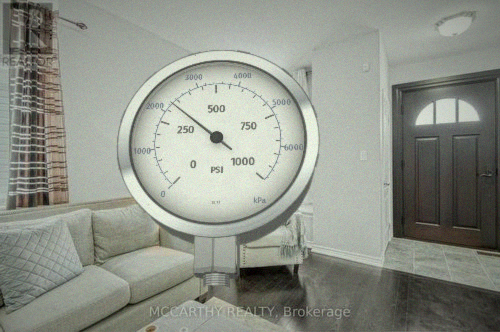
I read 325 (psi)
